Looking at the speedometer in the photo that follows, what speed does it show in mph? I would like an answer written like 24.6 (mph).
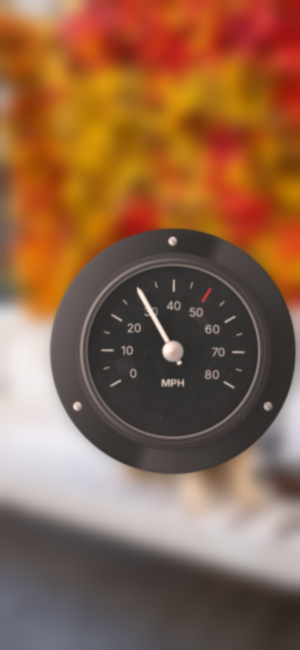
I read 30 (mph)
